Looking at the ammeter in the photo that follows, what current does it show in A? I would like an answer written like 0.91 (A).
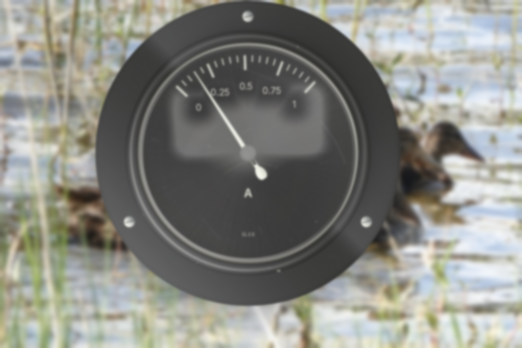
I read 0.15 (A)
